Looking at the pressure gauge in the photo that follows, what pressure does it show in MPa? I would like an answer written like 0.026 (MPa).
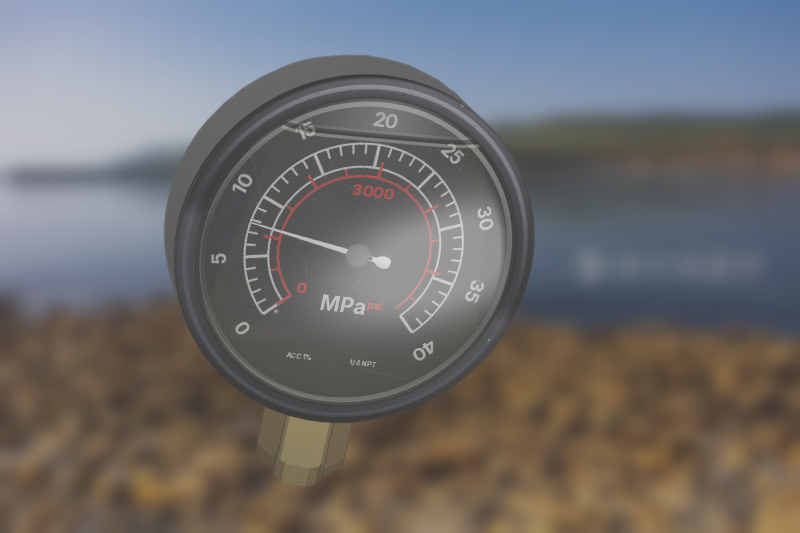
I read 8 (MPa)
